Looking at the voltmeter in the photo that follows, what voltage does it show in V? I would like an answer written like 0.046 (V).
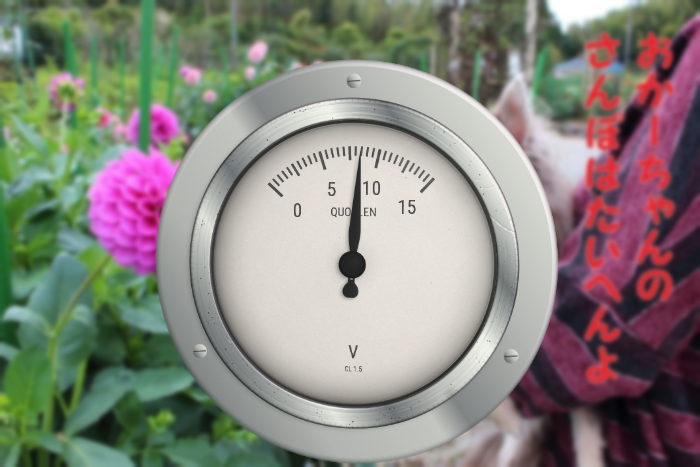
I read 8.5 (V)
